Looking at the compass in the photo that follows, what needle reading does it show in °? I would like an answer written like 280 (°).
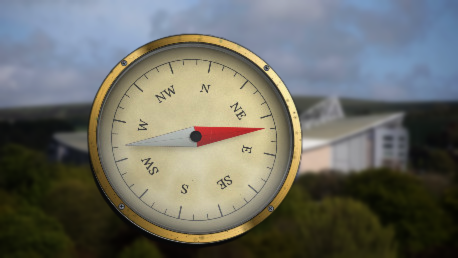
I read 70 (°)
